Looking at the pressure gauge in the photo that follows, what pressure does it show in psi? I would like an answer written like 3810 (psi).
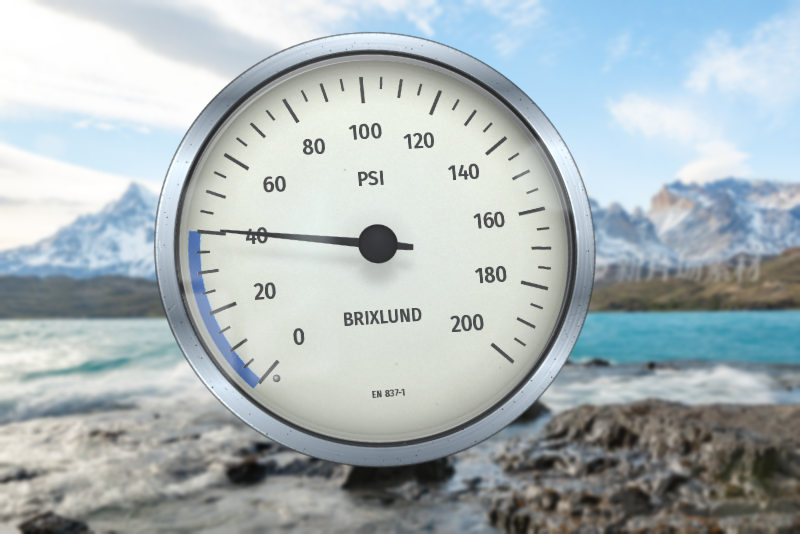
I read 40 (psi)
